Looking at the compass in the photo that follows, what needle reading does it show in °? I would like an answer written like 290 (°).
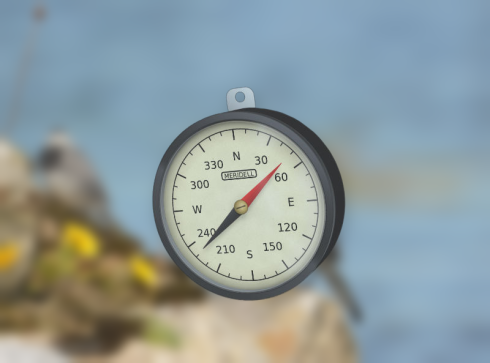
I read 50 (°)
